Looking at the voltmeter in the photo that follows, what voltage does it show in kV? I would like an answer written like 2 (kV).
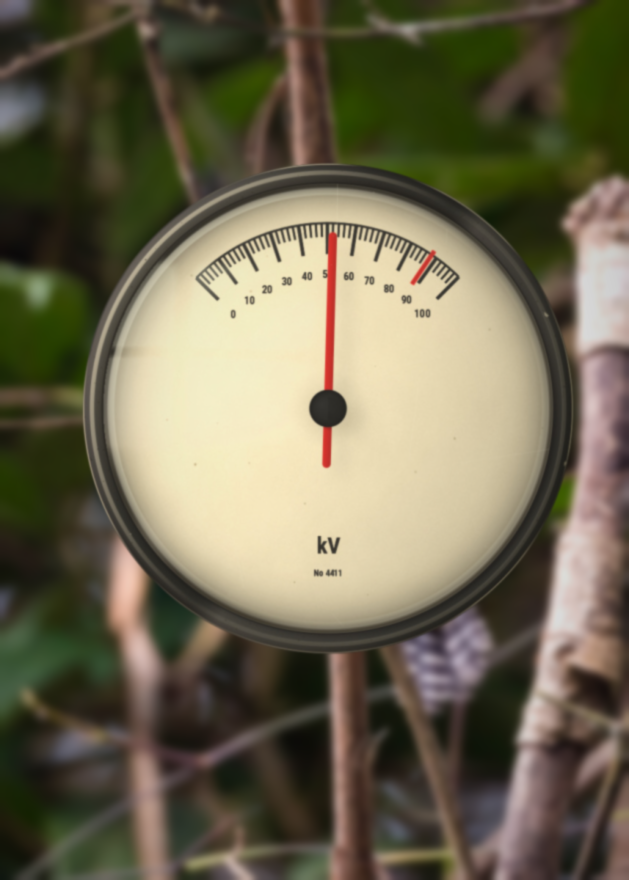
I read 52 (kV)
